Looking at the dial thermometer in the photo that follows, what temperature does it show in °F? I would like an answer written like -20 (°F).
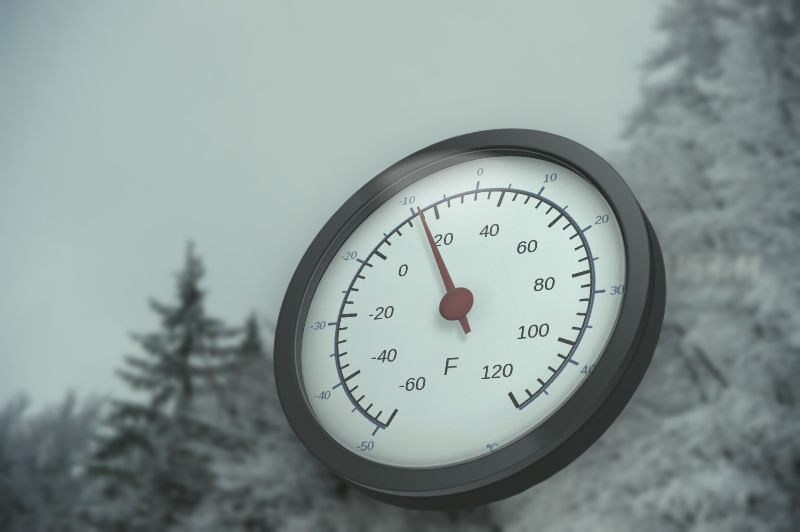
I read 16 (°F)
